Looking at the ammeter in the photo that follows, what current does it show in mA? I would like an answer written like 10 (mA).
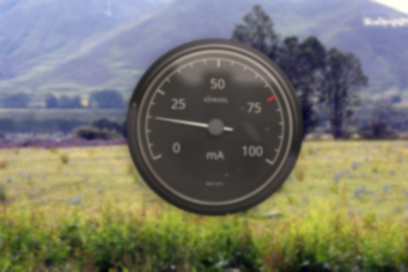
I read 15 (mA)
